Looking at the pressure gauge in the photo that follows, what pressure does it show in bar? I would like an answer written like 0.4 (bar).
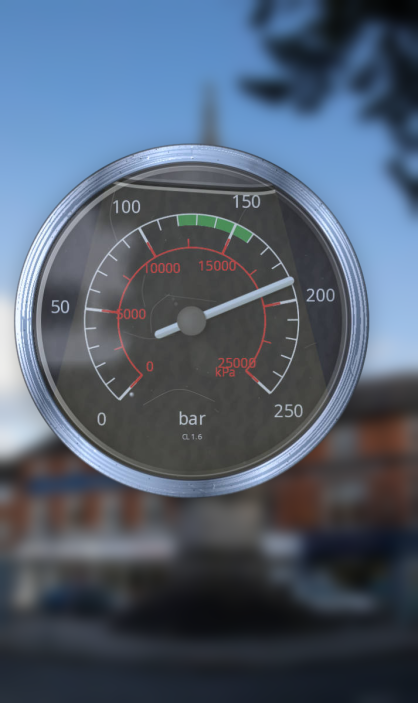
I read 190 (bar)
